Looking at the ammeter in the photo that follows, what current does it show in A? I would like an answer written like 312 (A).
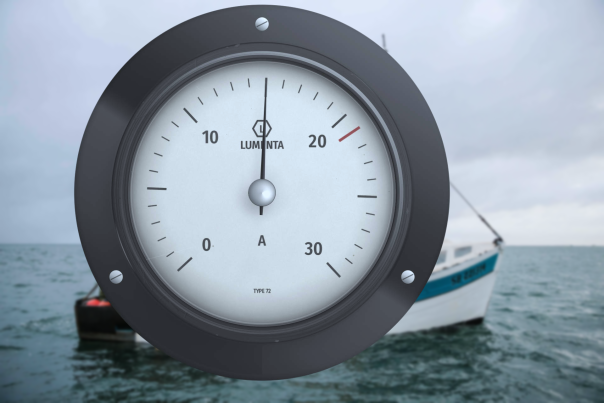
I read 15 (A)
